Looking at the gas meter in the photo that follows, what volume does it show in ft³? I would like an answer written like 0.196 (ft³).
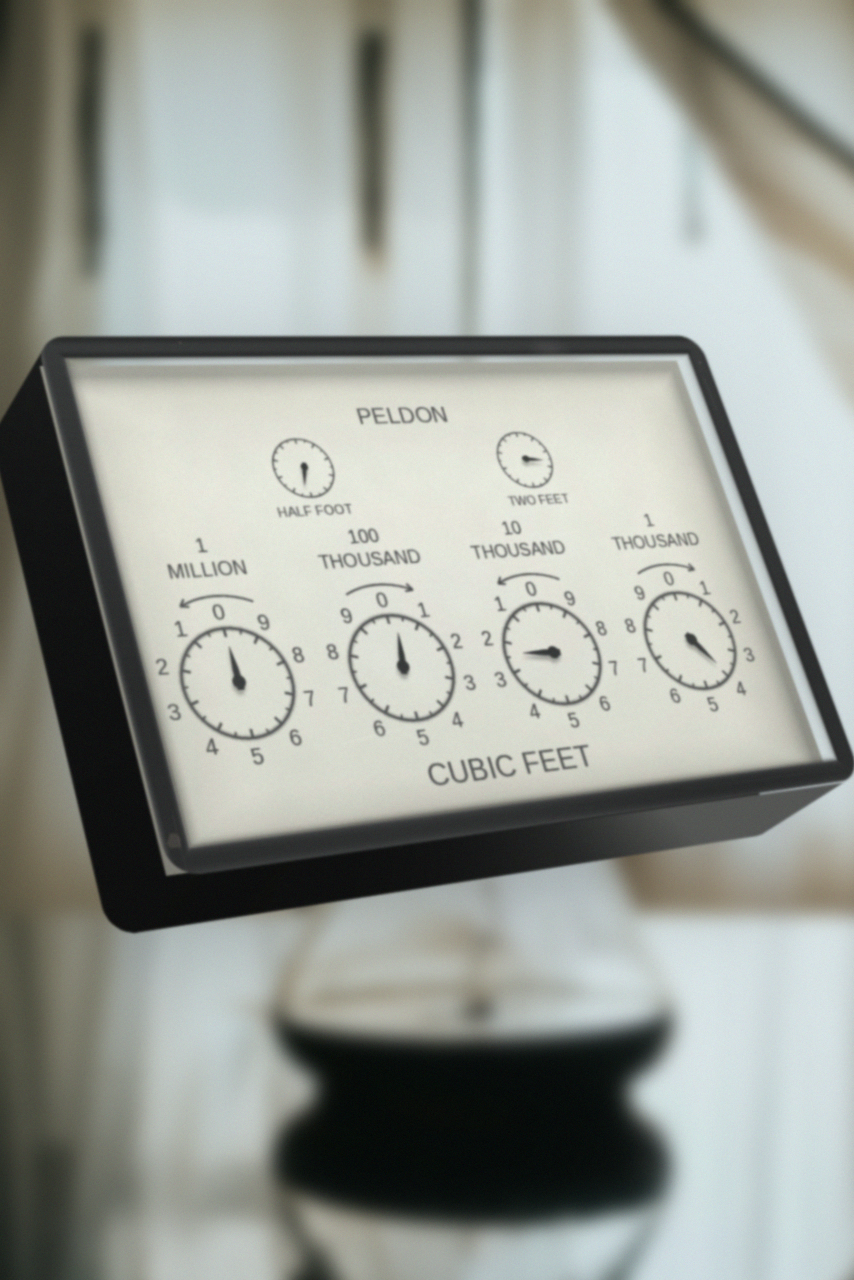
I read 2400 (ft³)
